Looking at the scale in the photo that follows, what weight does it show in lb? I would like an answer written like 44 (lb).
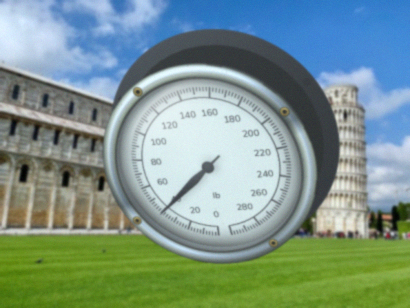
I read 40 (lb)
